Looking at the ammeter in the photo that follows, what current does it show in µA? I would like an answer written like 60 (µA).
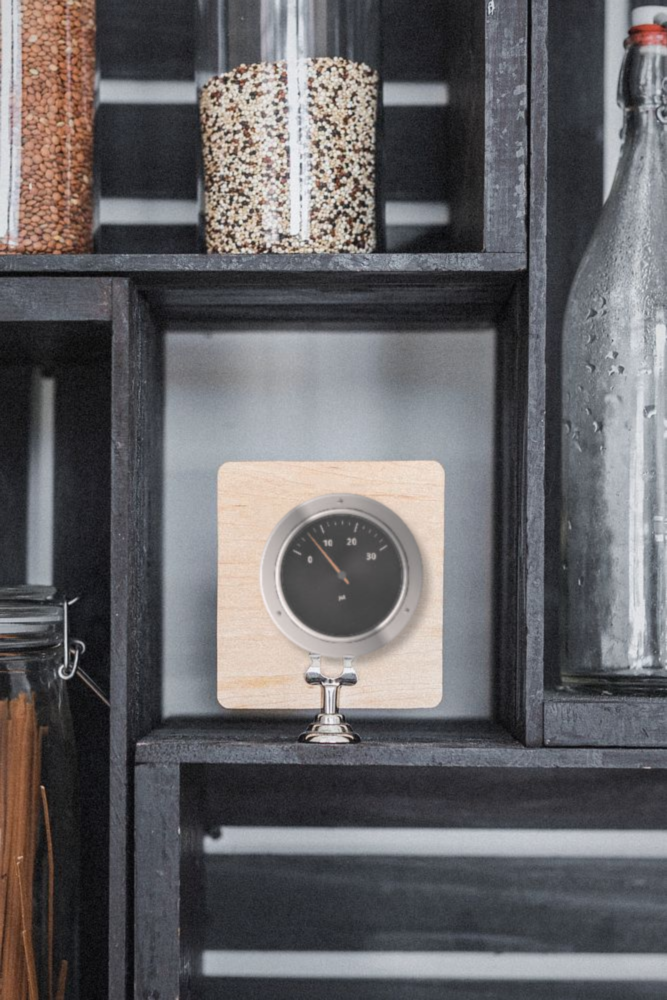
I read 6 (µA)
